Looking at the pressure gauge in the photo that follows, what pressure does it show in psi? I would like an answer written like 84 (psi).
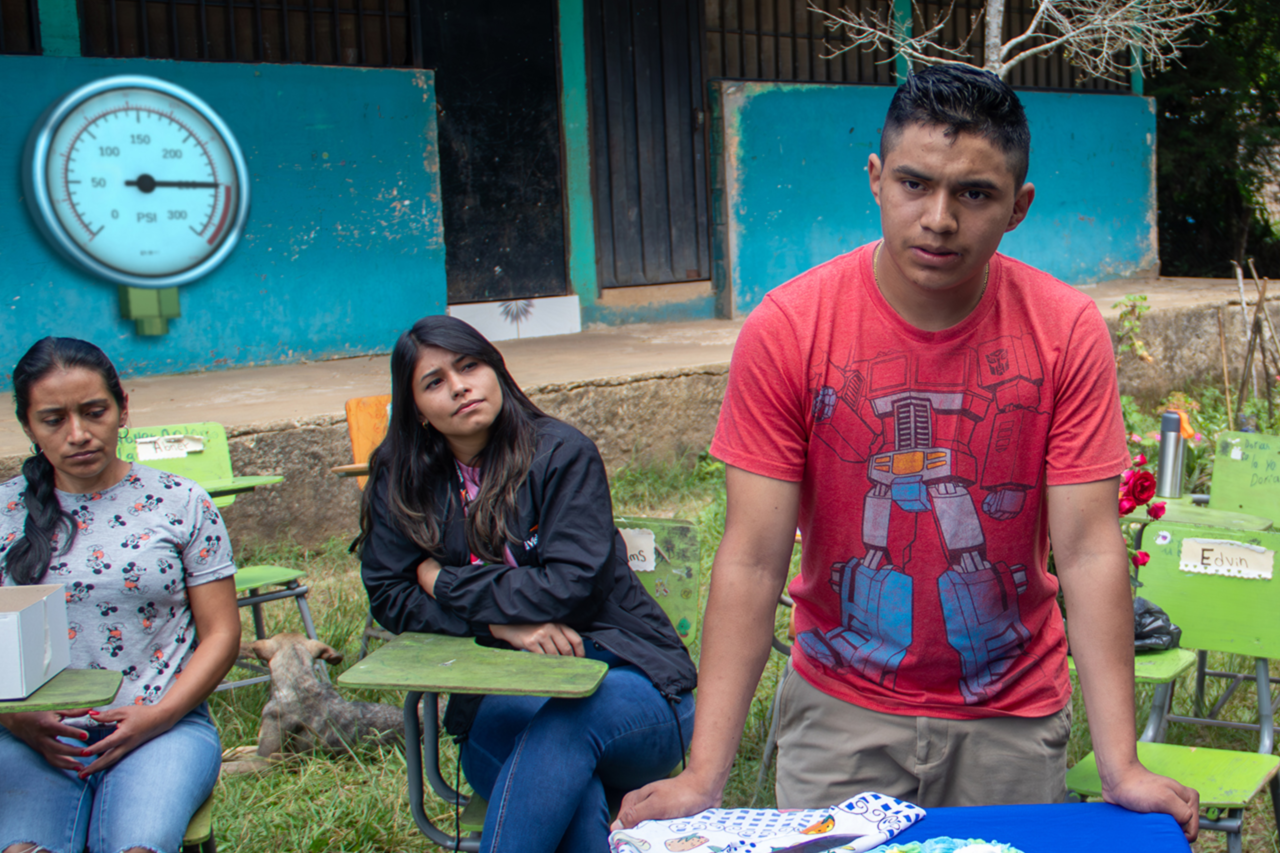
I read 250 (psi)
